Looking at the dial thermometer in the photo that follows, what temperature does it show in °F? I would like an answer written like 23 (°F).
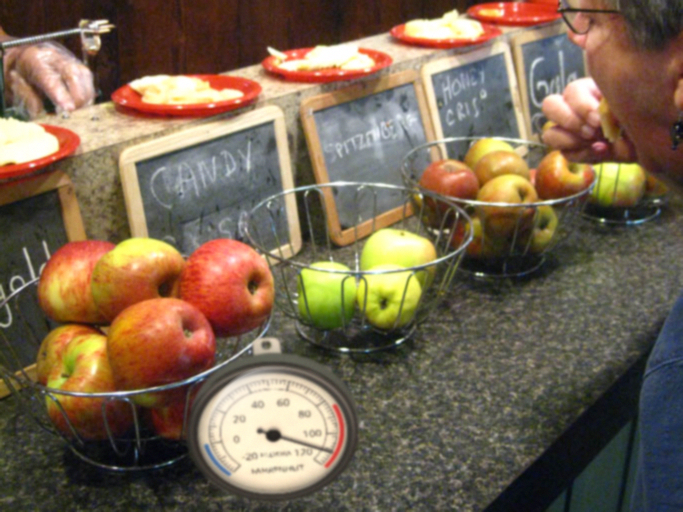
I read 110 (°F)
